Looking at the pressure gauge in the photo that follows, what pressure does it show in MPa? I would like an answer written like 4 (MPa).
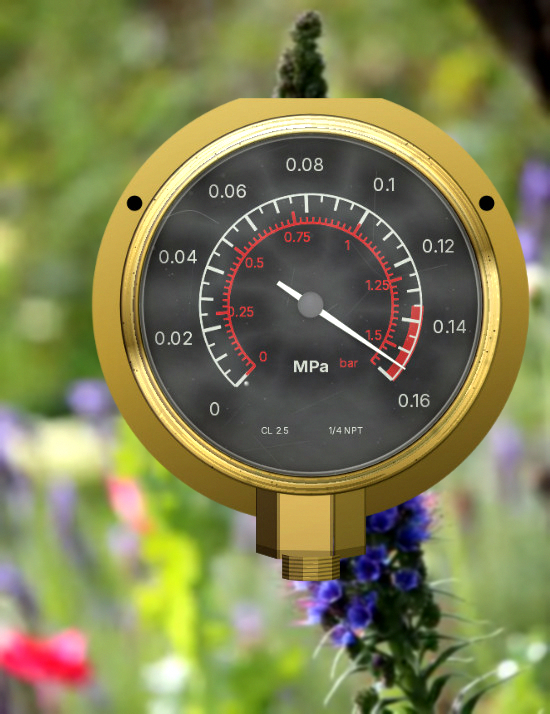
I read 0.155 (MPa)
